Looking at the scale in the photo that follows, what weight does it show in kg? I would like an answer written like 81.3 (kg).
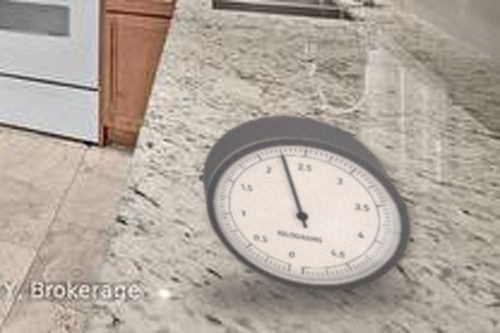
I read 2.25 (kg)
